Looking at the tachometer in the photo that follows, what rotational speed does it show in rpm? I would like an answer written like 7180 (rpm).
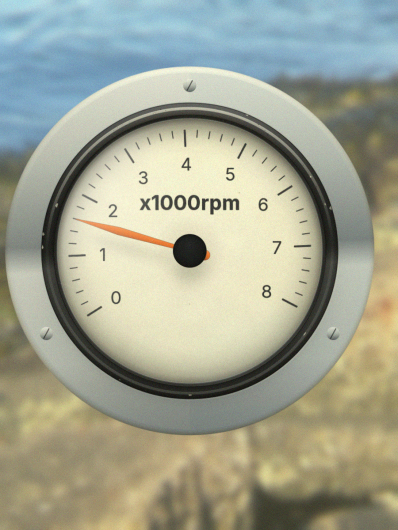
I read 1600 (rpm)
